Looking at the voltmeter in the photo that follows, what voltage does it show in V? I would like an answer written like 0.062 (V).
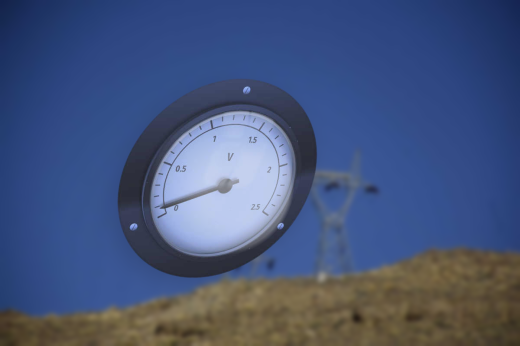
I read 0.1 (V)
